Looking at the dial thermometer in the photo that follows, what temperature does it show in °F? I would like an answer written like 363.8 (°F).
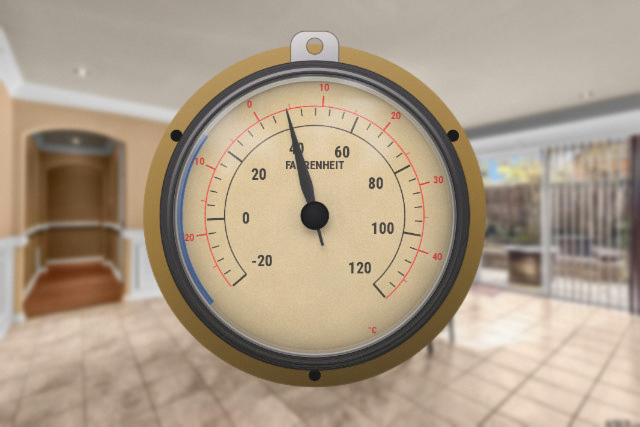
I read 40 (°F)
